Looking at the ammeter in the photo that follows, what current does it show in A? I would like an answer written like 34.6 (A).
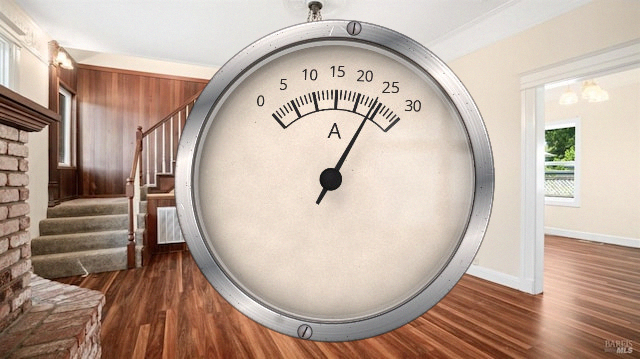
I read 24 (A)
